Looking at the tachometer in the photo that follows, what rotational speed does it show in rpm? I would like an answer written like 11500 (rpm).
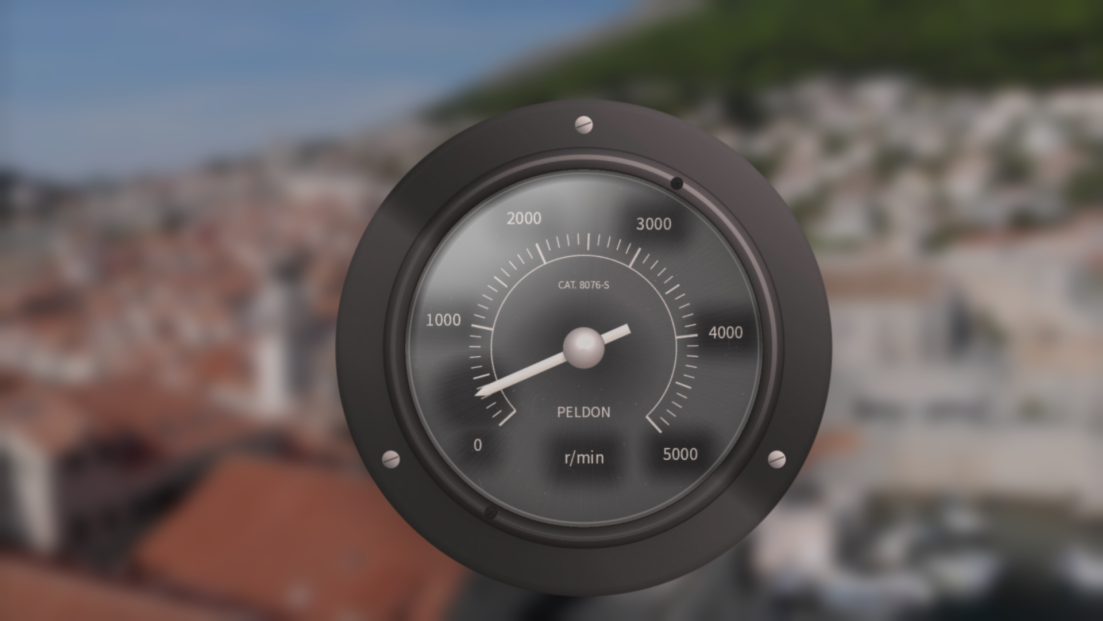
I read 350 (rpm)
